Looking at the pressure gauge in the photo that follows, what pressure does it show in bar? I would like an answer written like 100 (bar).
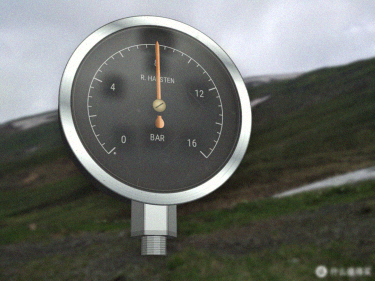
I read 8 (bar)
